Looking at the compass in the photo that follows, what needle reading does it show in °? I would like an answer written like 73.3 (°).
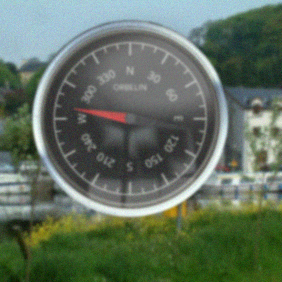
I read 280 (°)
